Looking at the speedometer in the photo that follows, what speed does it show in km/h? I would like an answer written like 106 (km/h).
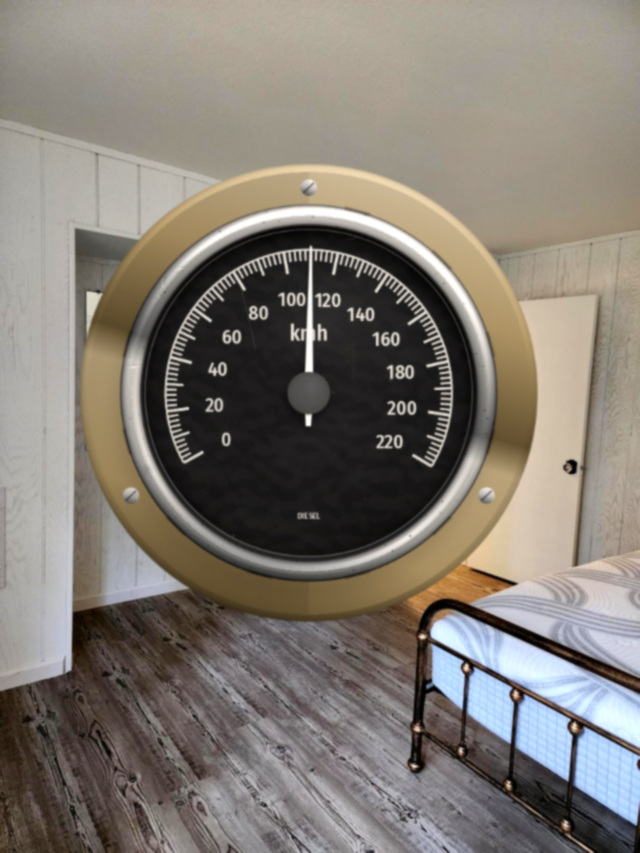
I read 110 (km/h)
